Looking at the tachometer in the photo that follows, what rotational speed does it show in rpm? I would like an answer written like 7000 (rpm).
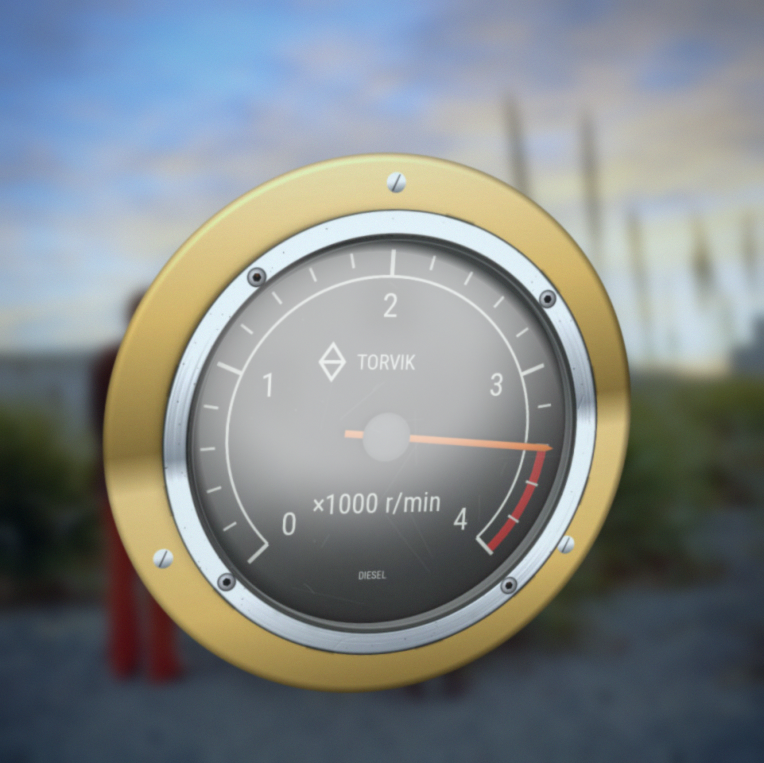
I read 3400 (rpm)
